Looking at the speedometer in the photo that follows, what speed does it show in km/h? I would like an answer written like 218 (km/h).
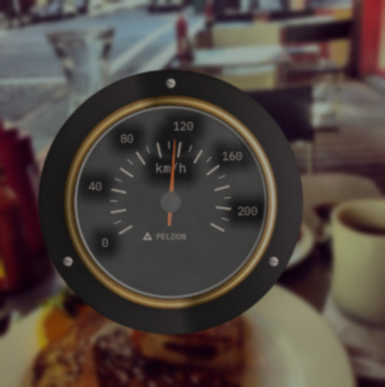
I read 115 (km/h)
